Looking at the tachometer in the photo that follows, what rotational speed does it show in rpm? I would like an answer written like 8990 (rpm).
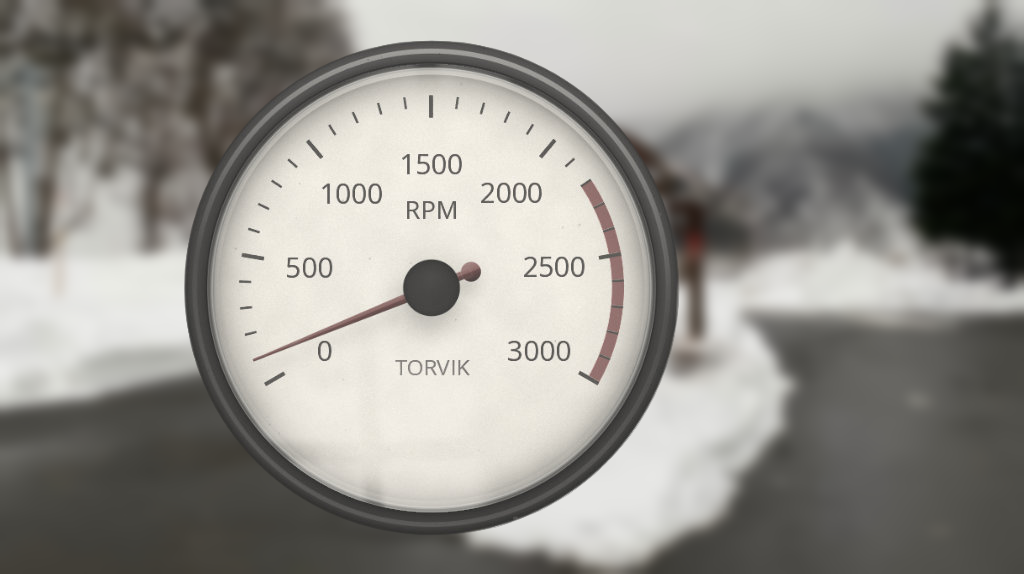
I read 100 (rpm)
